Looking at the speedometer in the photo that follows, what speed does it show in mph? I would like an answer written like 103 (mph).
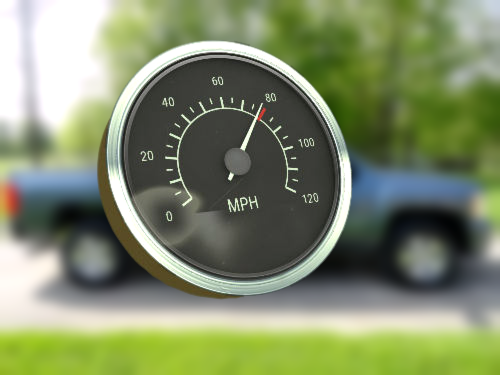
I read 77.5 (mph)
